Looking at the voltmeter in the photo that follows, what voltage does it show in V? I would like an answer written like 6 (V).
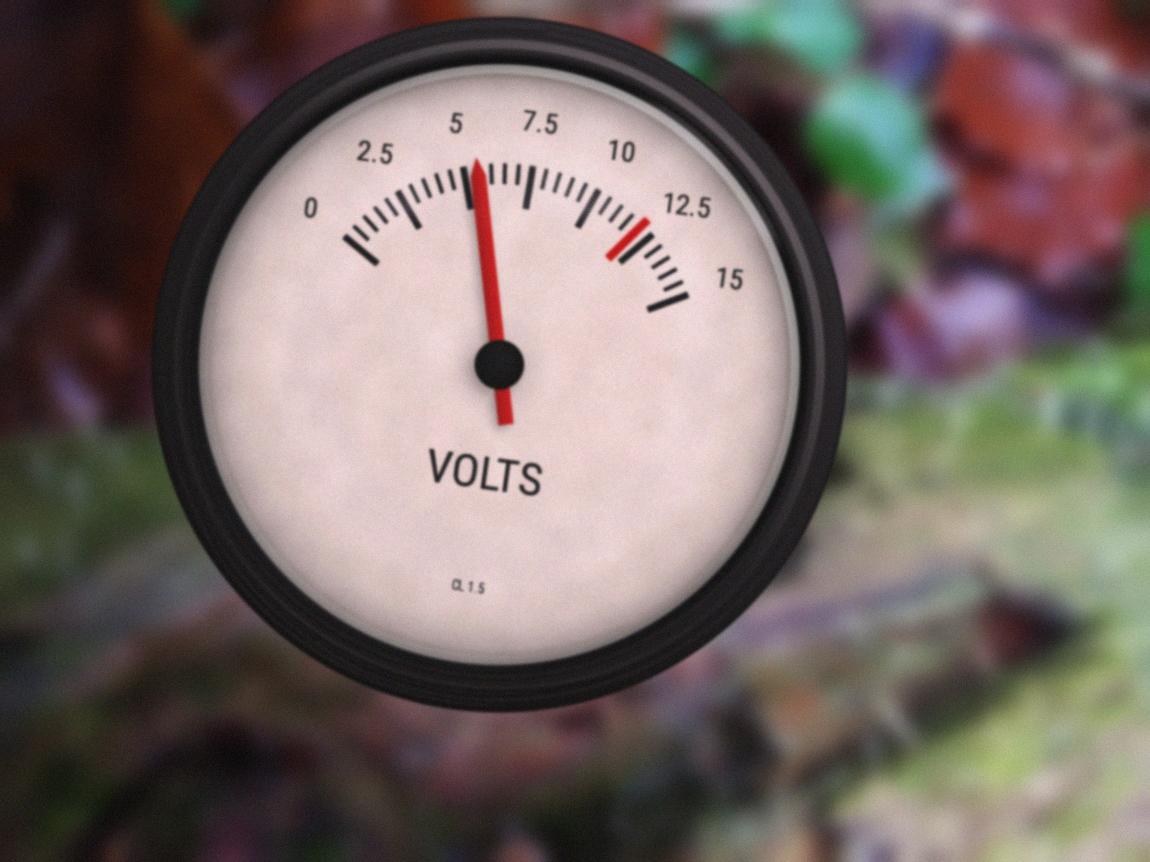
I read 5.5 (V)
